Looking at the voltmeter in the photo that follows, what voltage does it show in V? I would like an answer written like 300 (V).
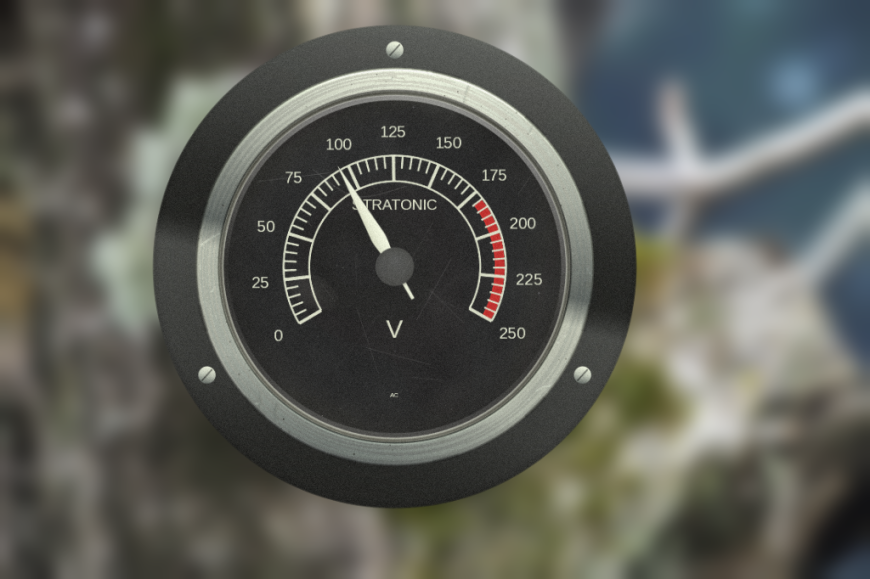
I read 95 (V)
